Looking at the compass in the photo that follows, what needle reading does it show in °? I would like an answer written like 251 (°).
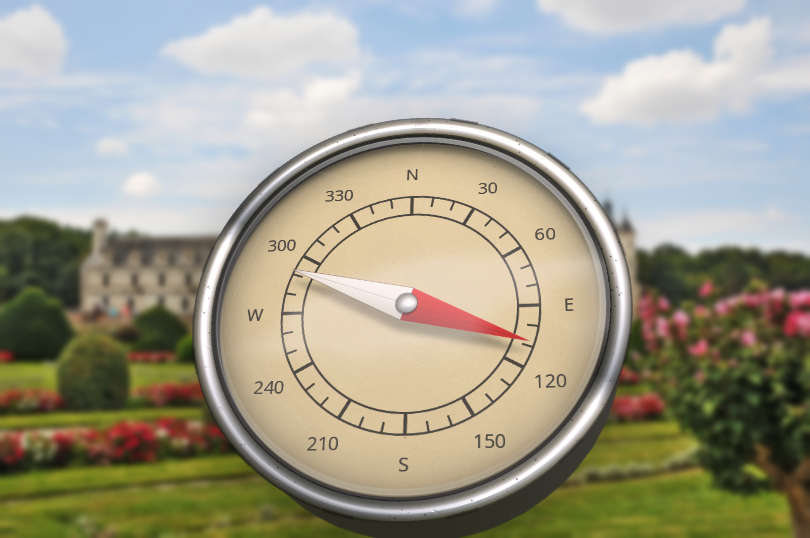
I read 110 (°)
